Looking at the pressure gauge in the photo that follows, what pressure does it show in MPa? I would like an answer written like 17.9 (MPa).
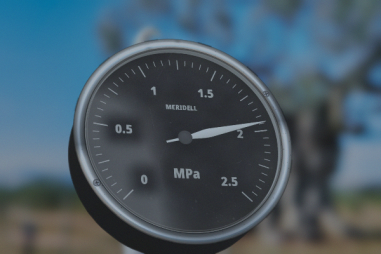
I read 1.95 (MPa)
